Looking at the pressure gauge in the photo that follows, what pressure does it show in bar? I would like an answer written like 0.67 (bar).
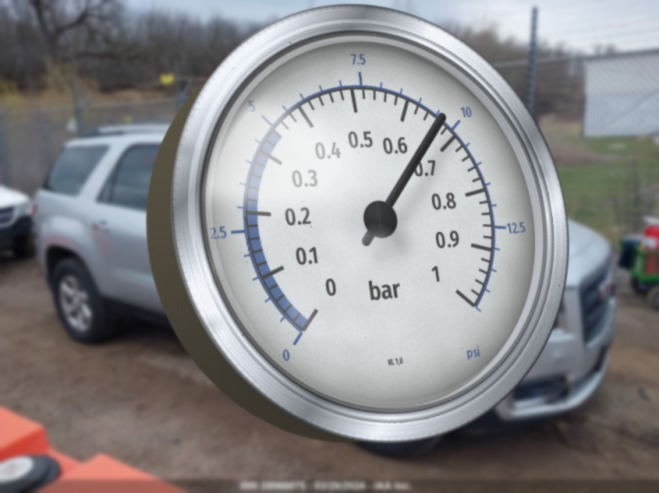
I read 0.66 (bar)
